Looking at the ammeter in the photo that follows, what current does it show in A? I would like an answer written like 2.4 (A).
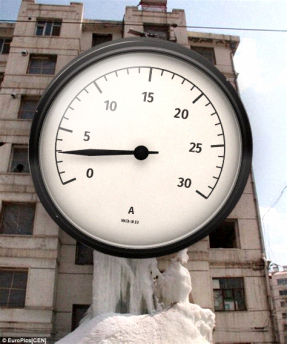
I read 3 (A)
